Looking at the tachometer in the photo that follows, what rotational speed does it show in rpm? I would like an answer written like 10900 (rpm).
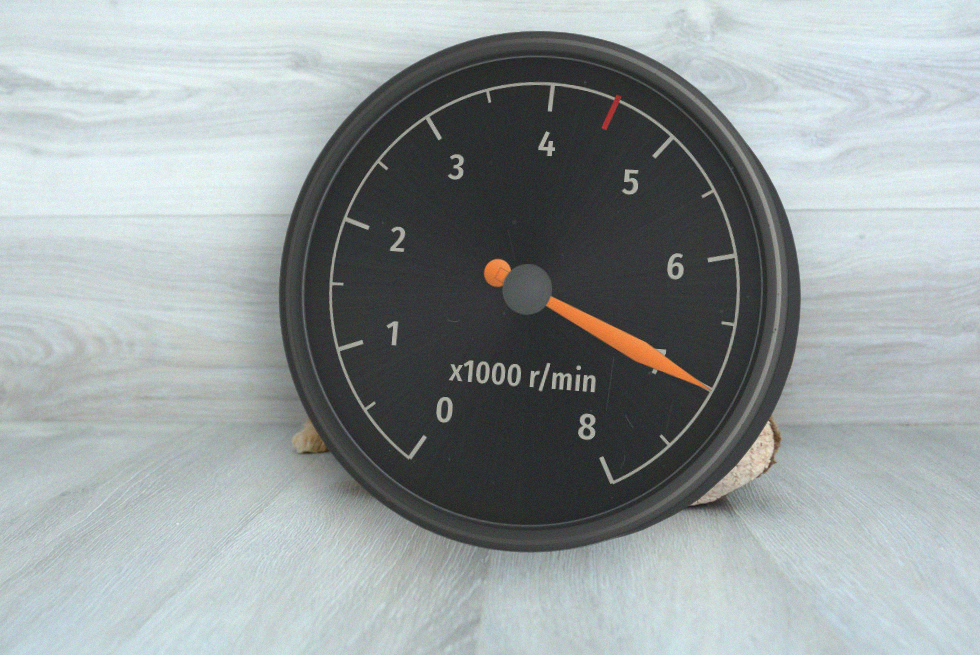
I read 7000 (rpm)
